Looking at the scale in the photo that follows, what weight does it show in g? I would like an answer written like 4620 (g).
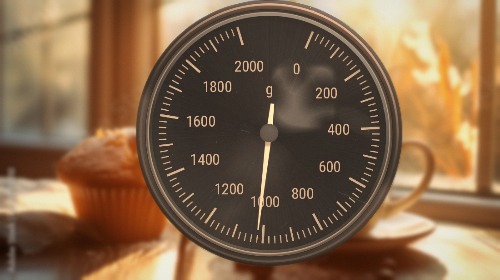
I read 1020 (g)
